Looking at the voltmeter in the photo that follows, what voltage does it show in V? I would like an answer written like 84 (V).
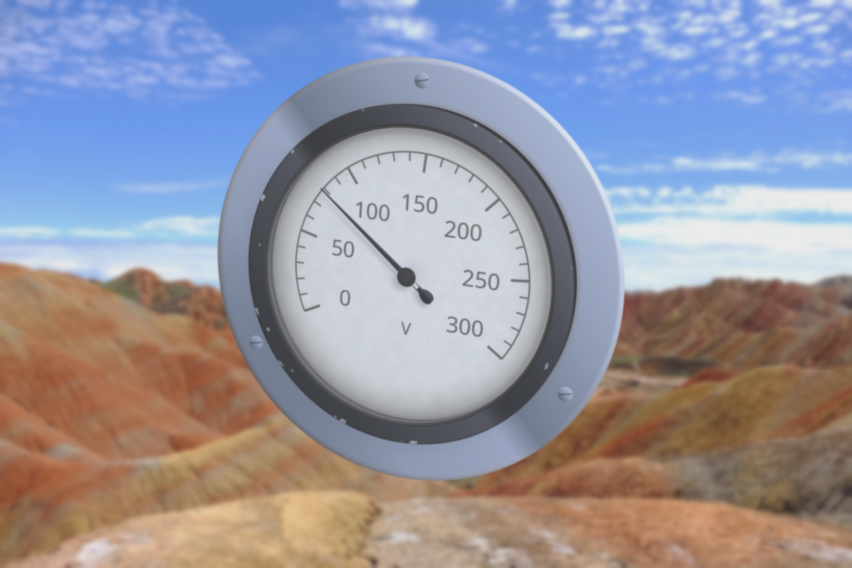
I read 80 (V)
